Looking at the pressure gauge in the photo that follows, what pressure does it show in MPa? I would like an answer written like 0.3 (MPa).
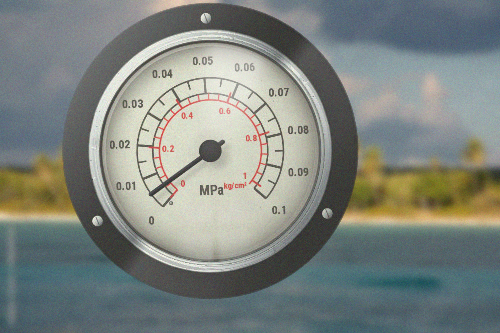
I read 0.005 (MPa)
